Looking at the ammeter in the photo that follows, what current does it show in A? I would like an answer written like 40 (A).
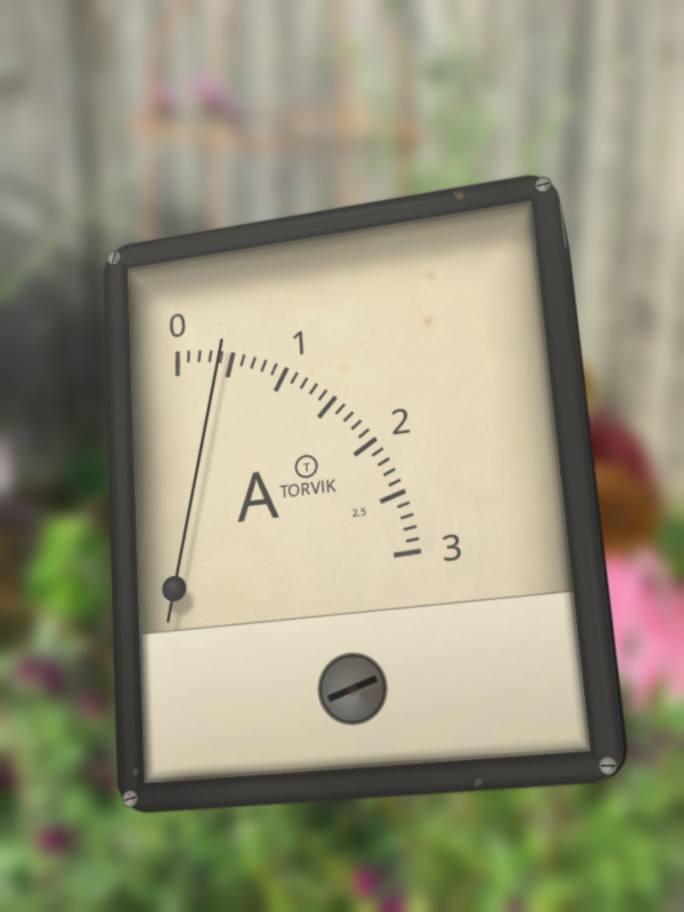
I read 0.4 (A)
